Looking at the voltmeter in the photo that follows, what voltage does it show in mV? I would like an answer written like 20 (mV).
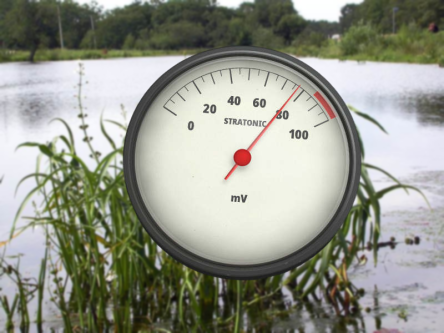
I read 77.5 (mV)
